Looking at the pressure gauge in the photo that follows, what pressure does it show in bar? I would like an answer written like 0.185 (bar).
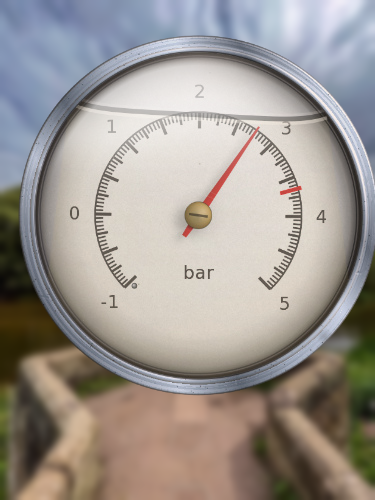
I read 2.75 (bar)
